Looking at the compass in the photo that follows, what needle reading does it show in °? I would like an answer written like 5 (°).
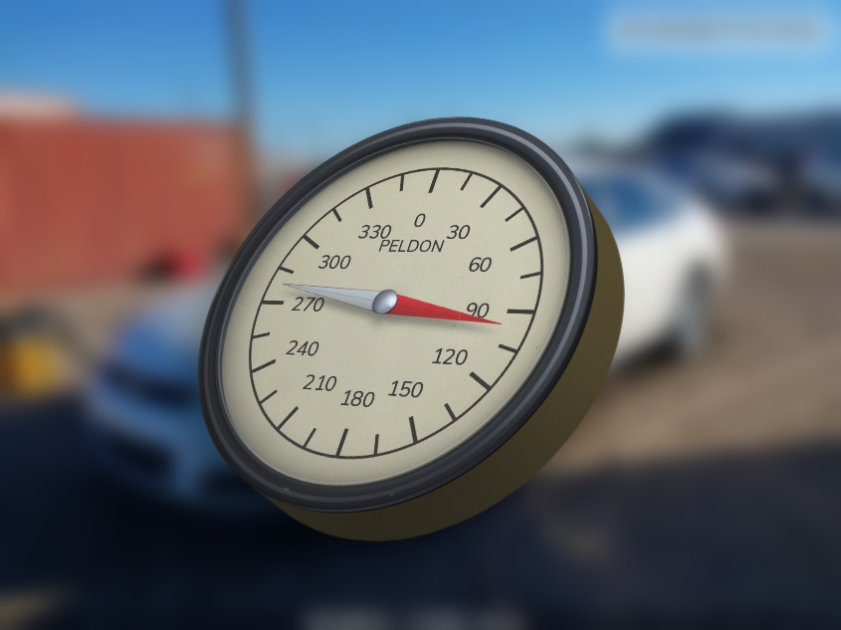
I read 97.5 (°)
